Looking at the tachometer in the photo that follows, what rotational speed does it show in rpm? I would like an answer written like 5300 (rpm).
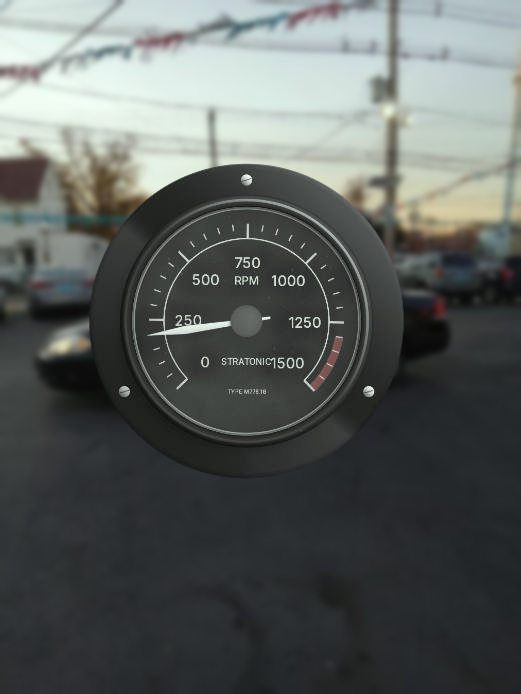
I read 200 (rpm)
